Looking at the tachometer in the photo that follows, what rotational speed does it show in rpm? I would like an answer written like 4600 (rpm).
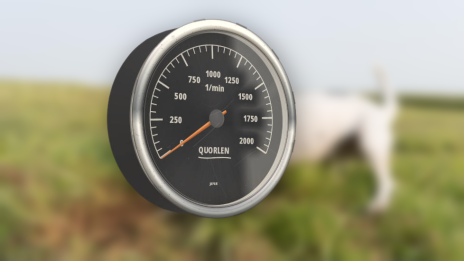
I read 0 (rpm)
